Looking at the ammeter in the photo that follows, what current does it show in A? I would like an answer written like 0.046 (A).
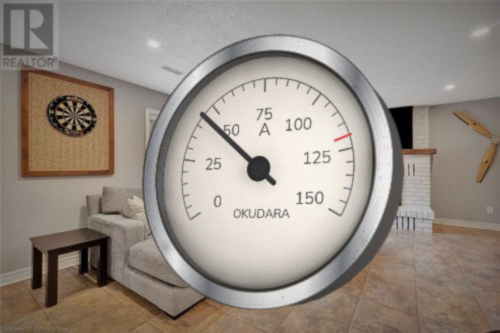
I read 45 (A)
